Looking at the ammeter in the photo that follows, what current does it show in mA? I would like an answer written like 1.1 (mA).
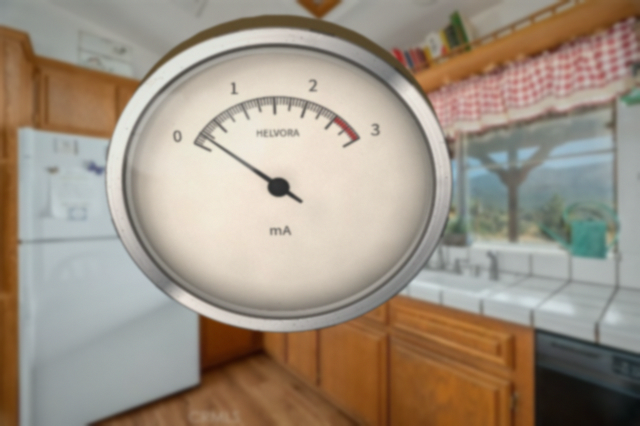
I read 0.25 (mA)
